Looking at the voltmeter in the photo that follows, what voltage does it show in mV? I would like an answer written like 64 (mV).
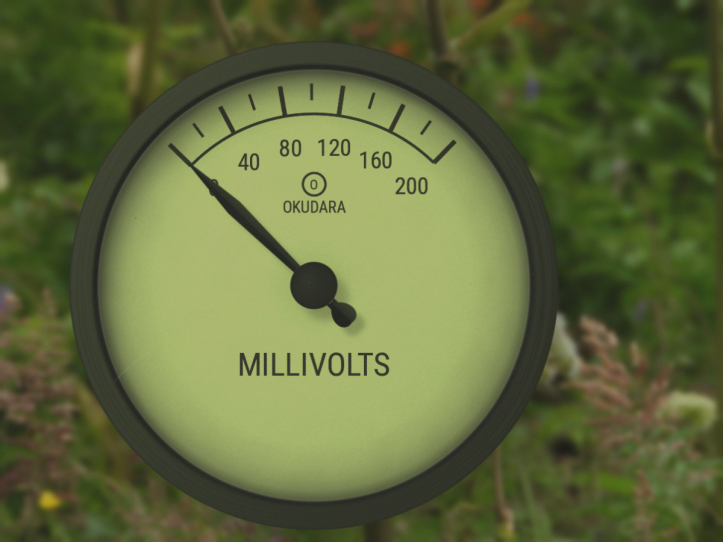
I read 0 (mV)
